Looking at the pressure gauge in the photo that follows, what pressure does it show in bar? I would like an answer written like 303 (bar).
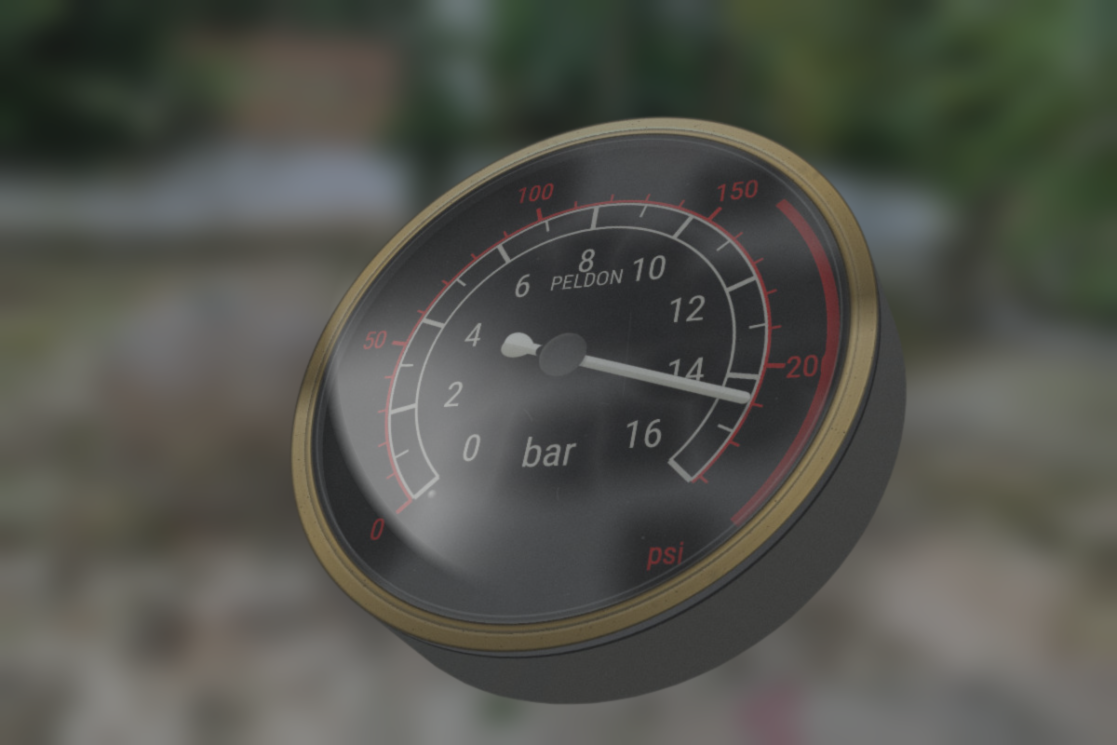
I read 14.5 (bar)
